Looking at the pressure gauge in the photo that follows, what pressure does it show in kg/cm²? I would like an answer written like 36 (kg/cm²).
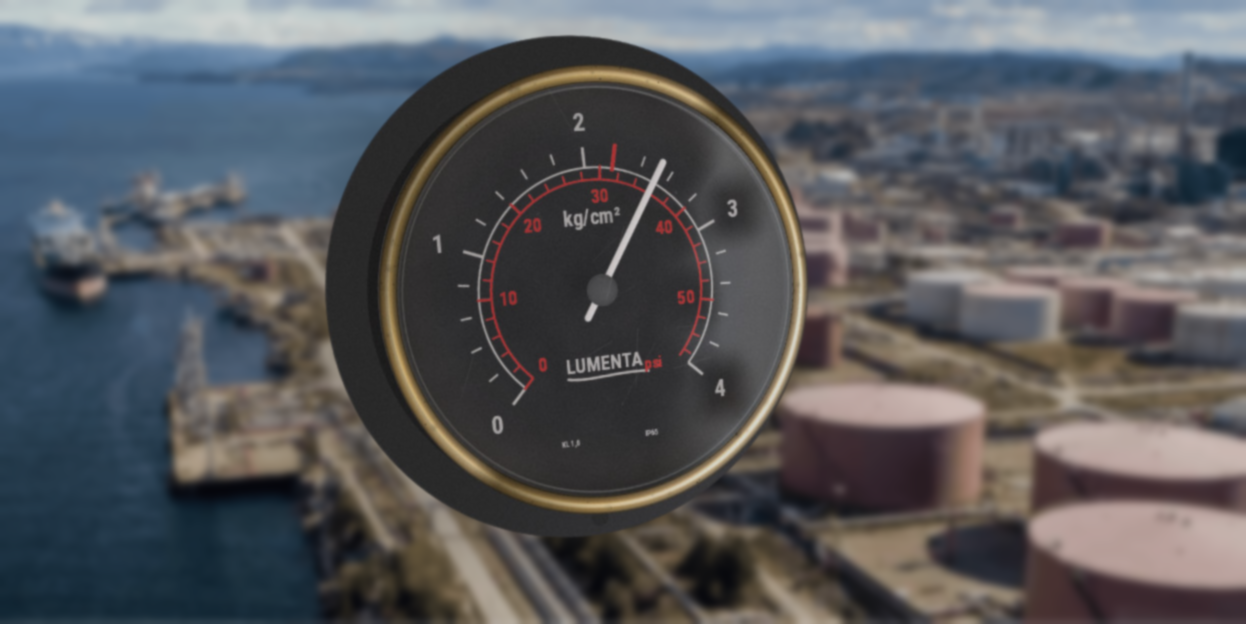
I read 2.5 (kg/cm²)
